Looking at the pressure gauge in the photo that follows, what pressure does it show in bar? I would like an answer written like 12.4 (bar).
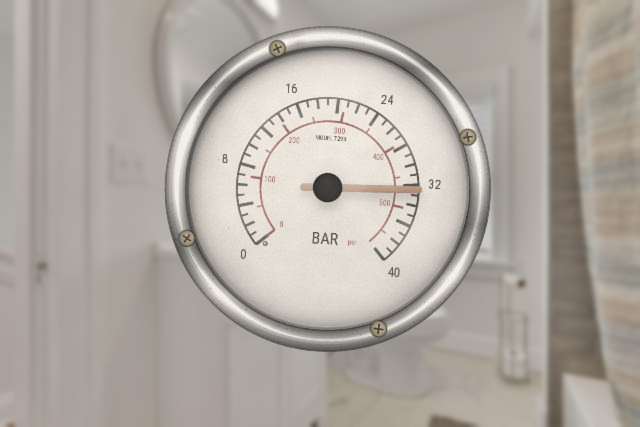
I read 32.5 (bar)
